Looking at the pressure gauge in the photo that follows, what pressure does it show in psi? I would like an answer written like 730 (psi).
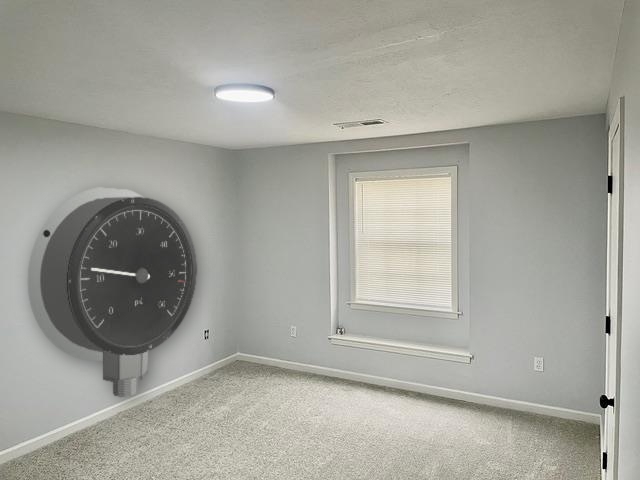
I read 12 (psi)
